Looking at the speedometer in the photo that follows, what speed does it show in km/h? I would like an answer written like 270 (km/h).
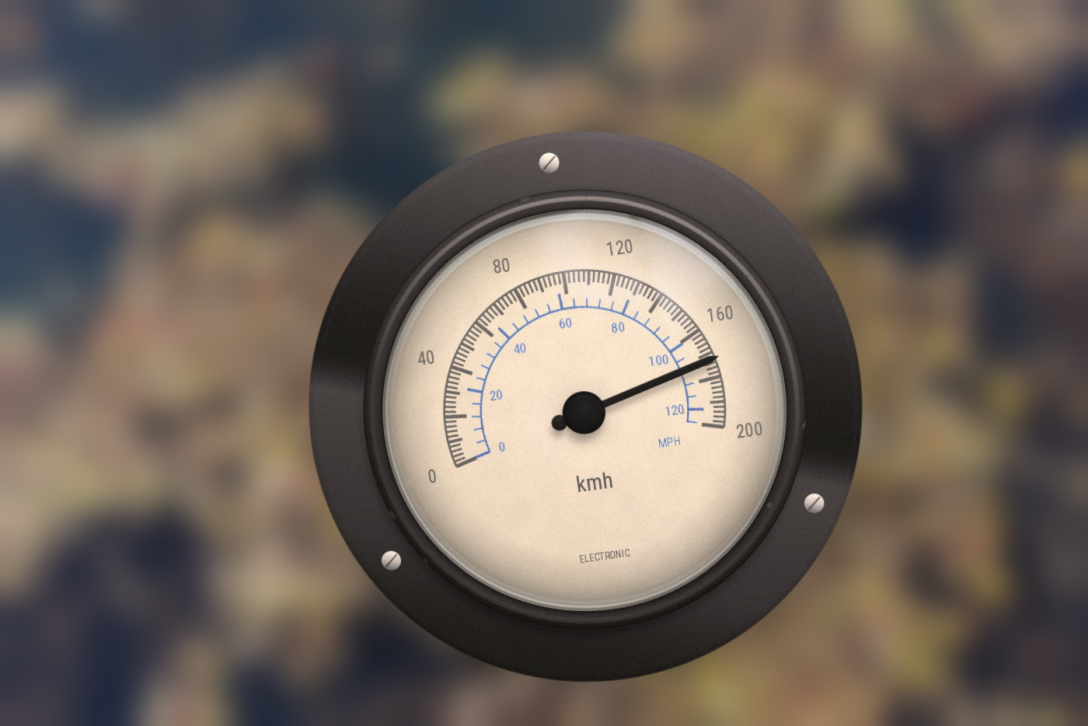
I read 172 (km/h)
